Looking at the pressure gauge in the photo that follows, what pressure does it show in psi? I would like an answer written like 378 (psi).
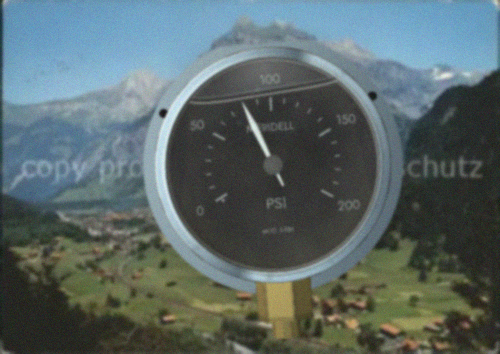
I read 80 (psi)
